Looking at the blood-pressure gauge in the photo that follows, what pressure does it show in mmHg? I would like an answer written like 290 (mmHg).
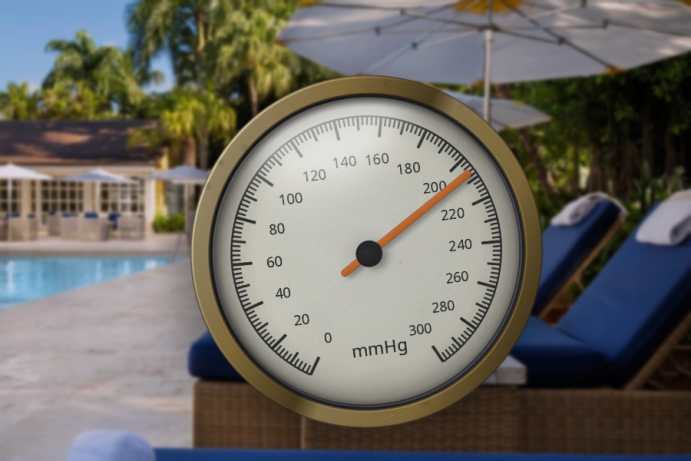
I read 206 (mmHg)
